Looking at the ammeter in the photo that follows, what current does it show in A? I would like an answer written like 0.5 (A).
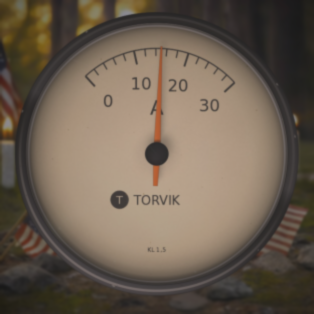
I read 15 (A)
